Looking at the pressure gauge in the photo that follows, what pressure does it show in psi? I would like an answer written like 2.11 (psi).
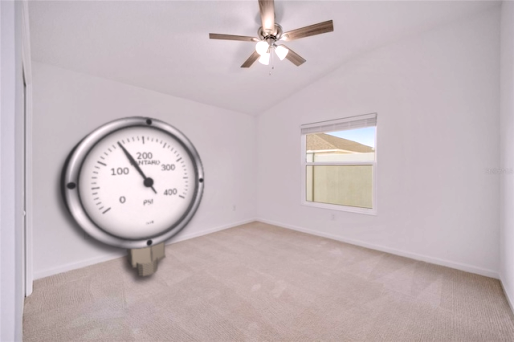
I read 150 (psi)
